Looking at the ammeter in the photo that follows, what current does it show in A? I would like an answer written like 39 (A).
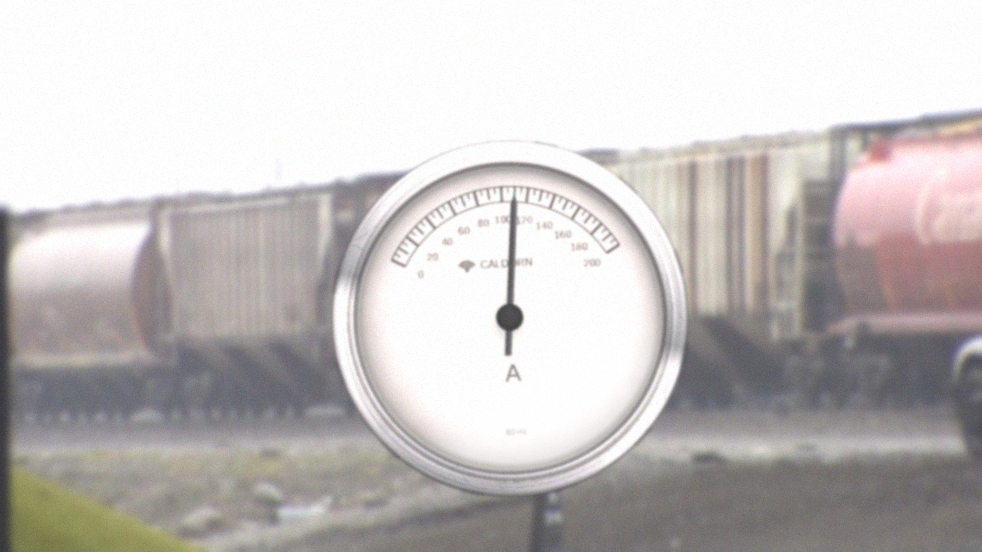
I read 110 (A)
